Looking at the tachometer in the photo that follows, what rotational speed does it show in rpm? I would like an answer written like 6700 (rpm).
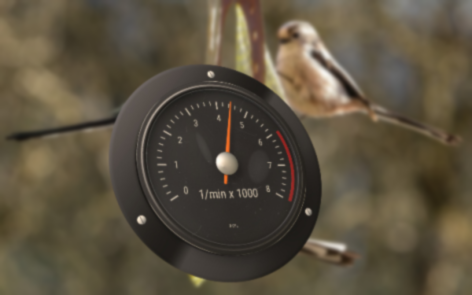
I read 4400 (rpm)
